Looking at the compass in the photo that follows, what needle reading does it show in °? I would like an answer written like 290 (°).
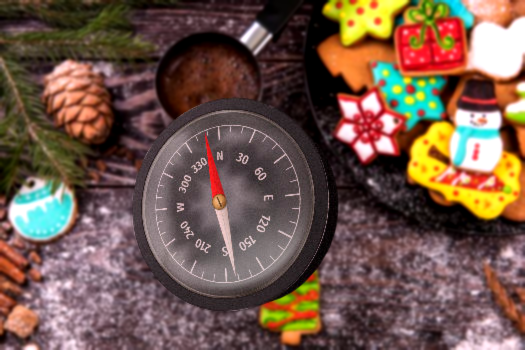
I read 350 (°)
